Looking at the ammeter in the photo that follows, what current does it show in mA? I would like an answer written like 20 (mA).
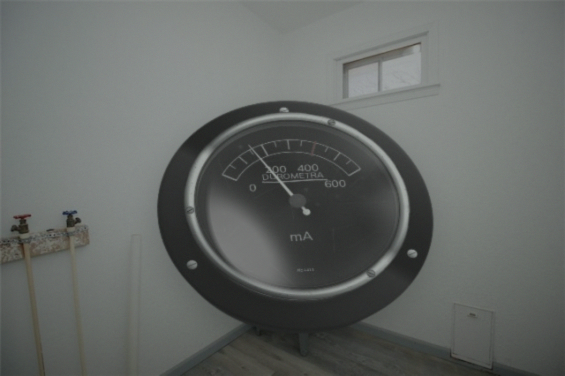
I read 150 (mA)
